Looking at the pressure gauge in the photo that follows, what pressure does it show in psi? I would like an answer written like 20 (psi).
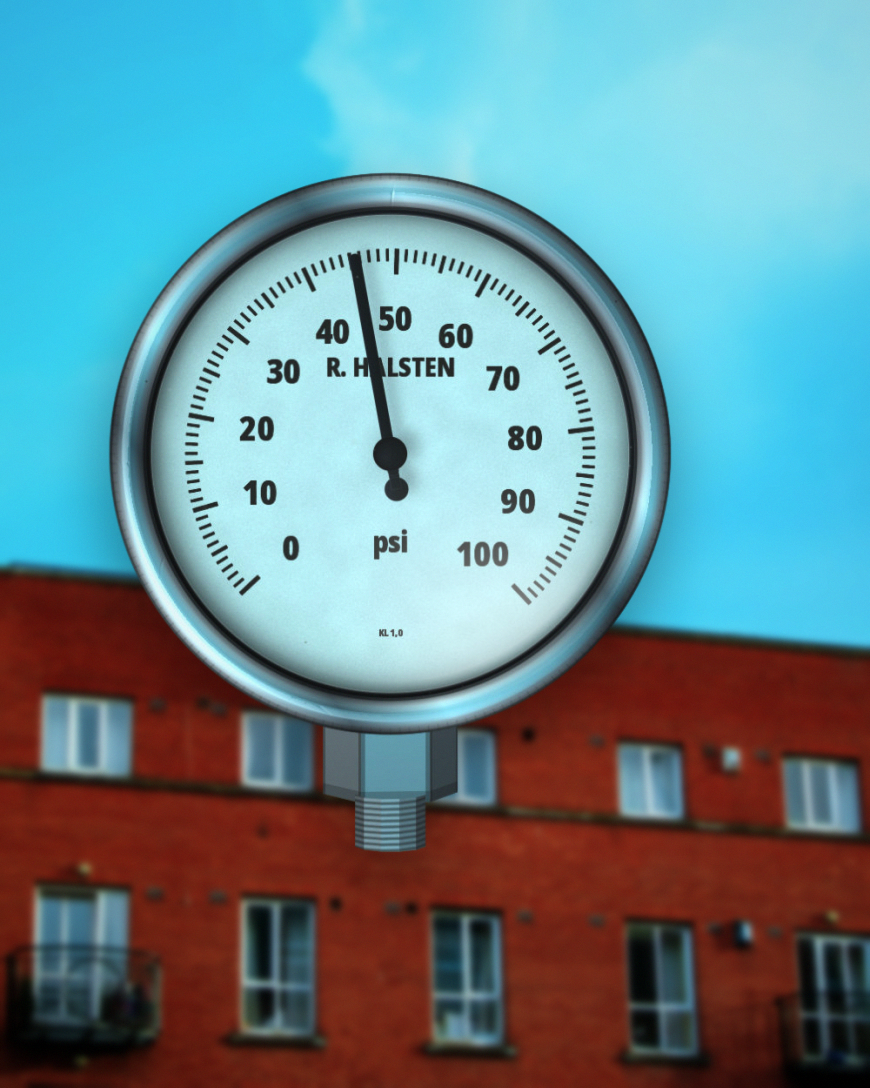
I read 45.5 (psi)
